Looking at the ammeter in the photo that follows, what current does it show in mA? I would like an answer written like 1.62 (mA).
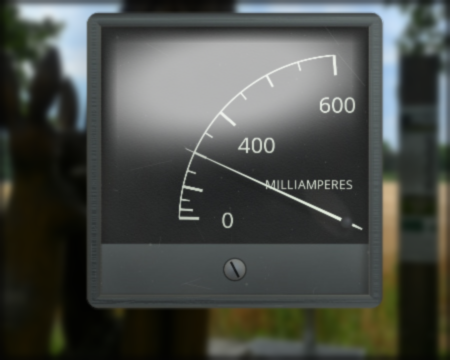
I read 300 (mA)
